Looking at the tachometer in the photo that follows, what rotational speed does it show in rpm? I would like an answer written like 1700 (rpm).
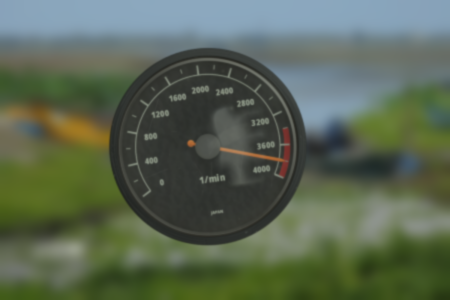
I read 3800 (rpm)
